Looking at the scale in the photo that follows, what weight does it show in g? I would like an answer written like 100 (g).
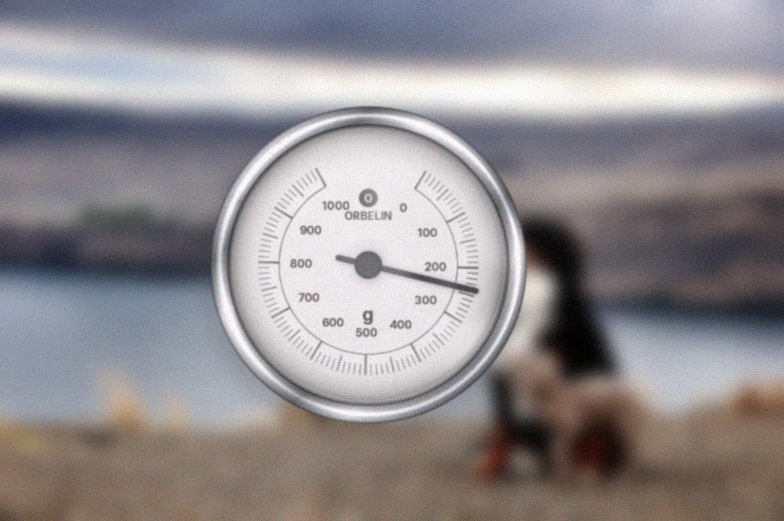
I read 240 (g)
